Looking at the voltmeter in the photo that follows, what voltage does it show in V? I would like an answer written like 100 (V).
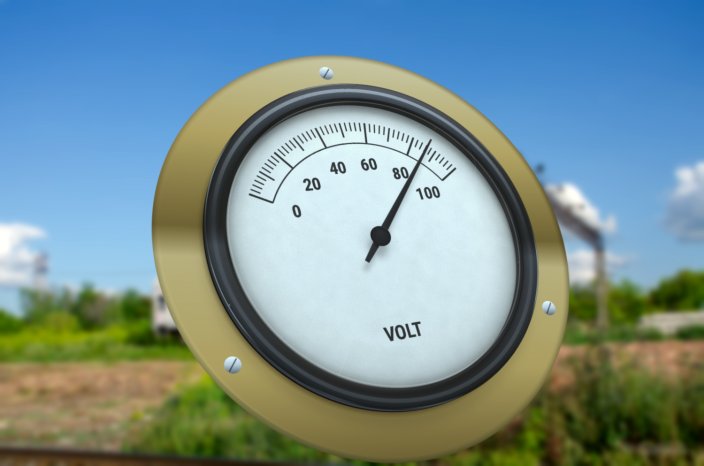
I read 86 (V)
